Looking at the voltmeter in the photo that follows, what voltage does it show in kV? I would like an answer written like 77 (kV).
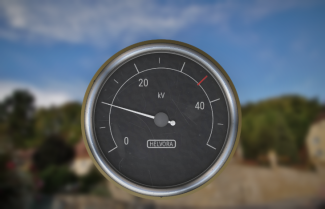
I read 10 (kV)
